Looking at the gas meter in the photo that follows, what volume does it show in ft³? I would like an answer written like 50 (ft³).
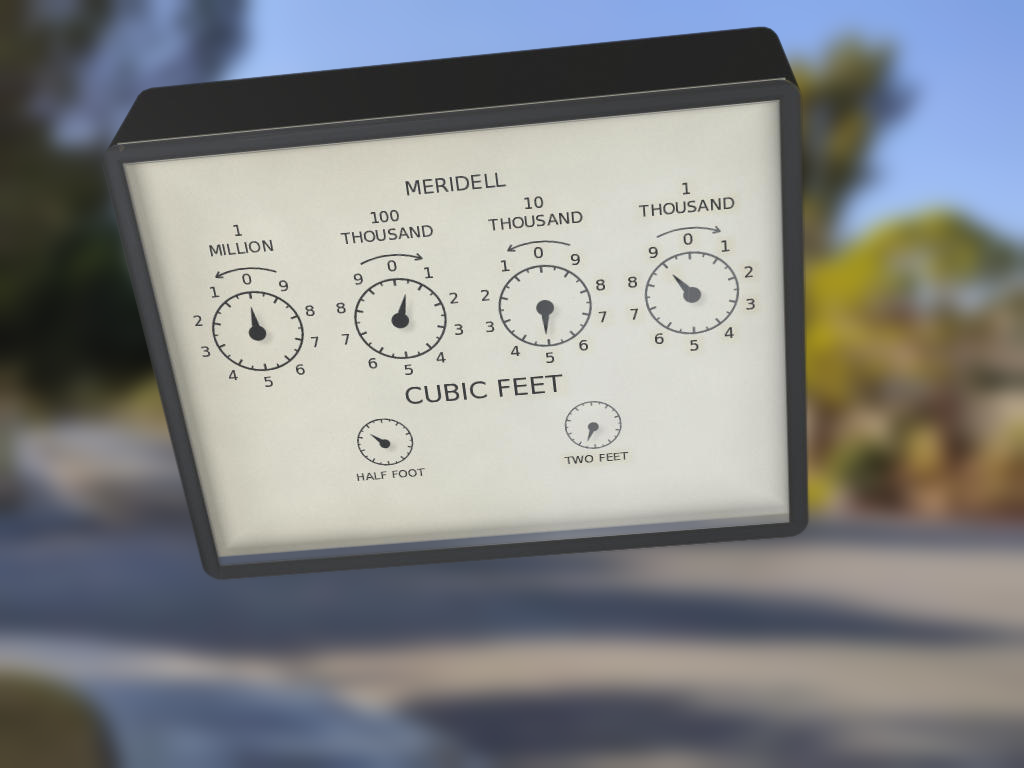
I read 4900 (ft³)
